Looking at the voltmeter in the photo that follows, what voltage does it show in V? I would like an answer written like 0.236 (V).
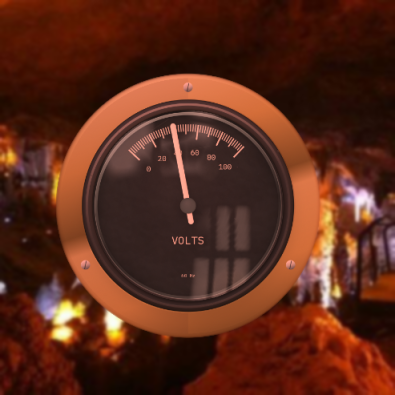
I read 40 (V)
